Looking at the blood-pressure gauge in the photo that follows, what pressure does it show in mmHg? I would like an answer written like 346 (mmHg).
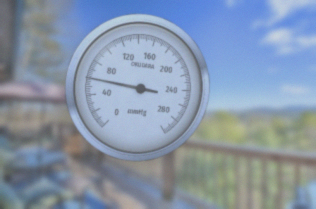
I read 60 (mmHg)
